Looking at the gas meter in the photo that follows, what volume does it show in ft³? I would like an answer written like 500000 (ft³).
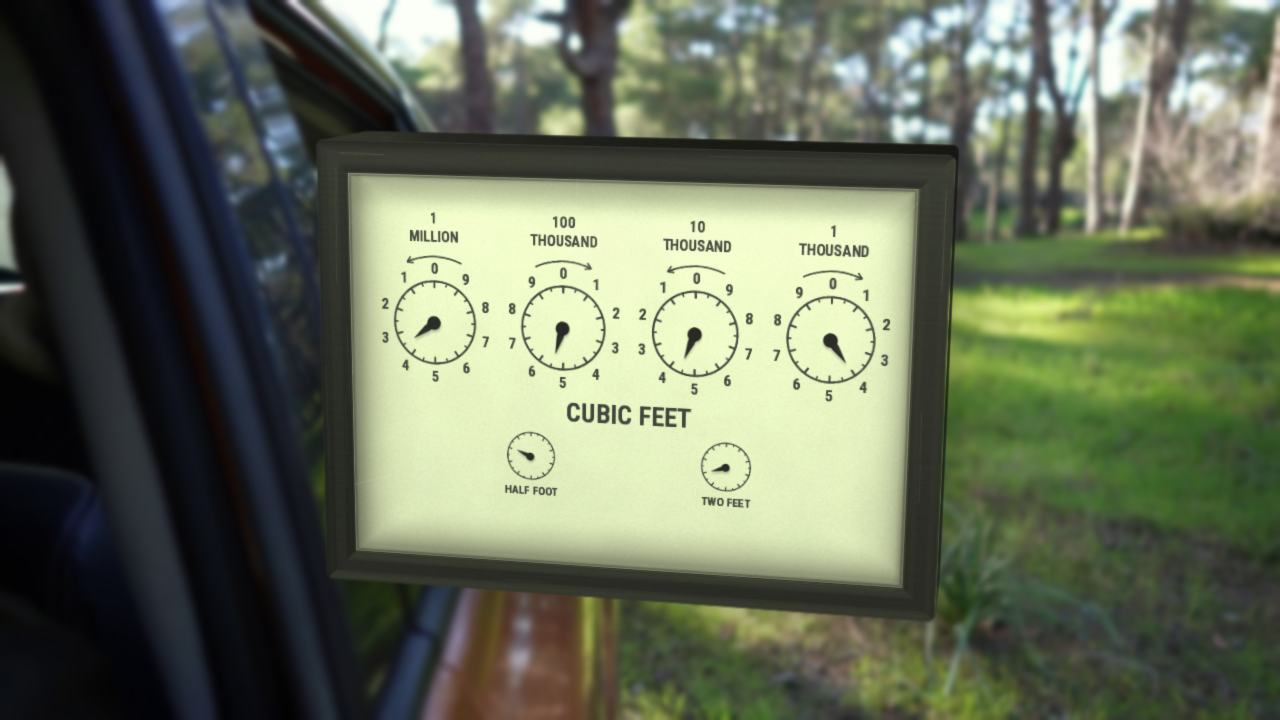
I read 354400 (ft³)
